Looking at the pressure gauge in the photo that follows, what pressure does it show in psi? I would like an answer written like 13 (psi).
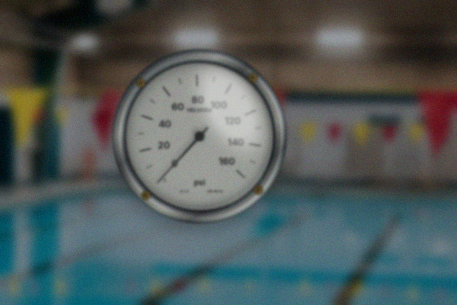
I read 0 (psi)
